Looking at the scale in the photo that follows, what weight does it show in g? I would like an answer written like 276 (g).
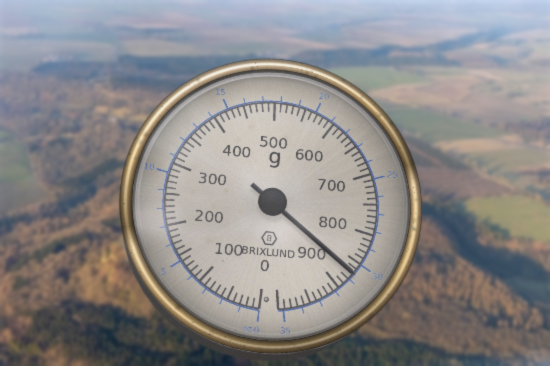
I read 870 (g)
